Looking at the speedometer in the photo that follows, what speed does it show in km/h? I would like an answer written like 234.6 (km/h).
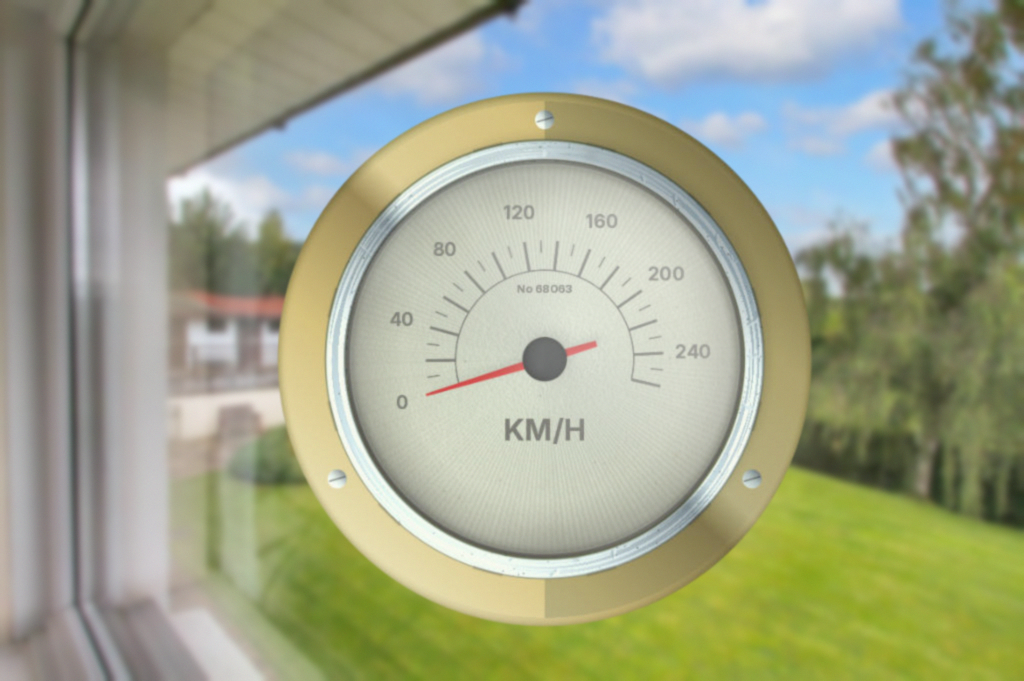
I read 0 (km/h)
